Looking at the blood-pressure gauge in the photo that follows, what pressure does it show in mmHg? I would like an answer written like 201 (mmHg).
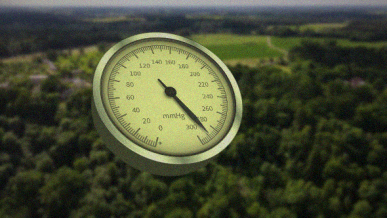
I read 290 (mmHg)
